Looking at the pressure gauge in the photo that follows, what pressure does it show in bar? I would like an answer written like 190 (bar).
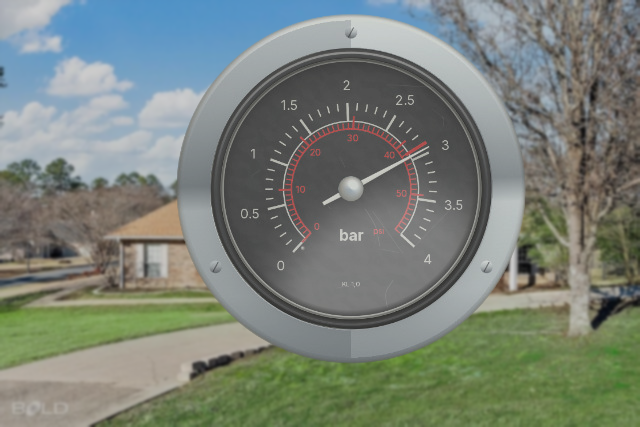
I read 2.95 (bar)
